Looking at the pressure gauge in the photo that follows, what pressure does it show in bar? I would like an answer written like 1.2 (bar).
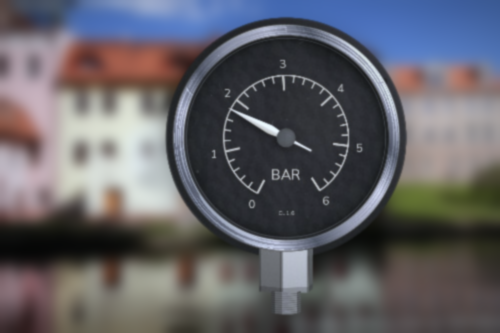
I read 1.8 (bar)
